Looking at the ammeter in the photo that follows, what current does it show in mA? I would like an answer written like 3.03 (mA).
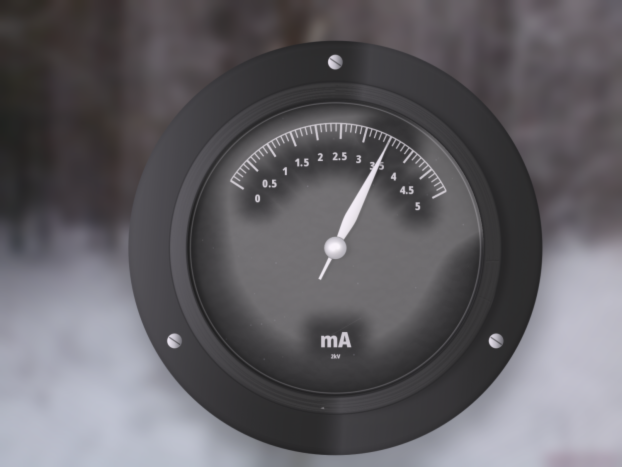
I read 3.5 (mA)
